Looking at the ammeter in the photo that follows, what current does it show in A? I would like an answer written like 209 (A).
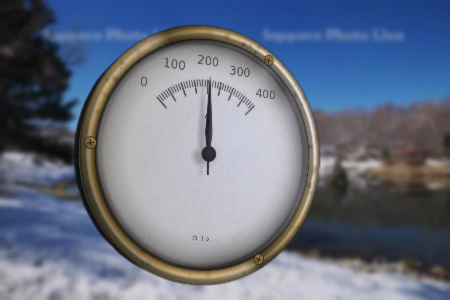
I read 200 (A)
